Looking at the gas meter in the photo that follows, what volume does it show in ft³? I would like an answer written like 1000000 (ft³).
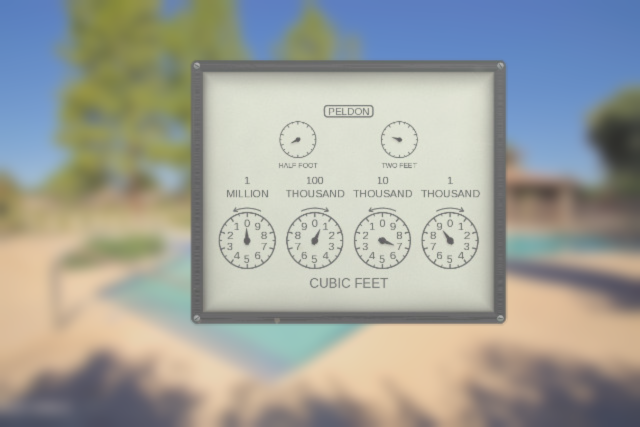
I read 6900 (ft³)
